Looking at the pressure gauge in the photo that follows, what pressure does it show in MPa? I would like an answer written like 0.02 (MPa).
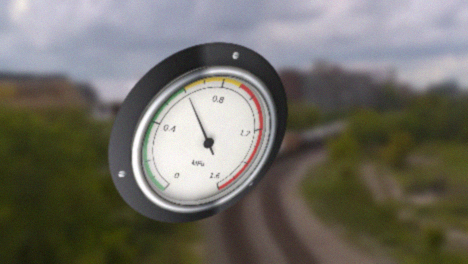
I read 0.6 (MPa)
